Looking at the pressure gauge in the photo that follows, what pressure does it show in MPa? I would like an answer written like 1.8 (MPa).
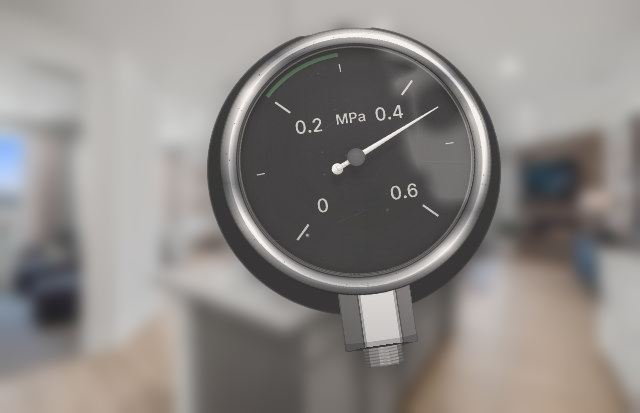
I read 0.45 (MPa)
